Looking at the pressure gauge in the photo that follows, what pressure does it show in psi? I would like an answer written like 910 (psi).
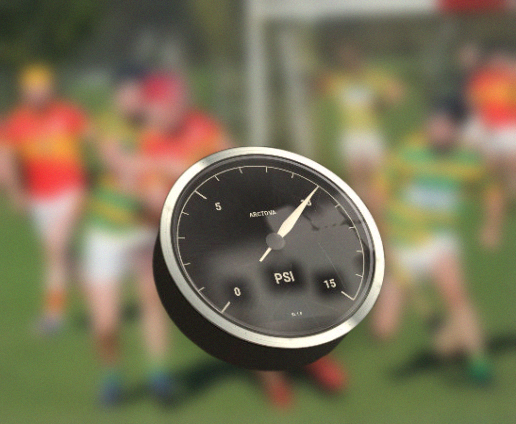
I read 10 (psi)
